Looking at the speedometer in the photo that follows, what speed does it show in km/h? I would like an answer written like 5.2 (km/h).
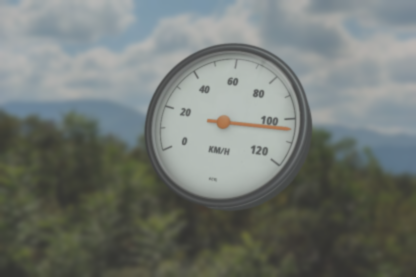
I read 105 (km/h)
